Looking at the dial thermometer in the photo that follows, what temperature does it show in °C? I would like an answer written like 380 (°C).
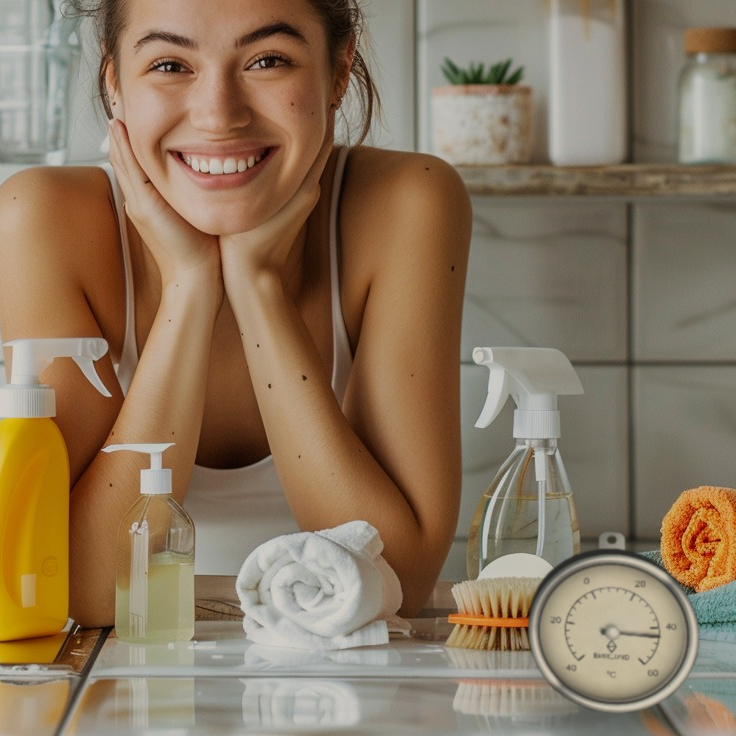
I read 44 (°C)
